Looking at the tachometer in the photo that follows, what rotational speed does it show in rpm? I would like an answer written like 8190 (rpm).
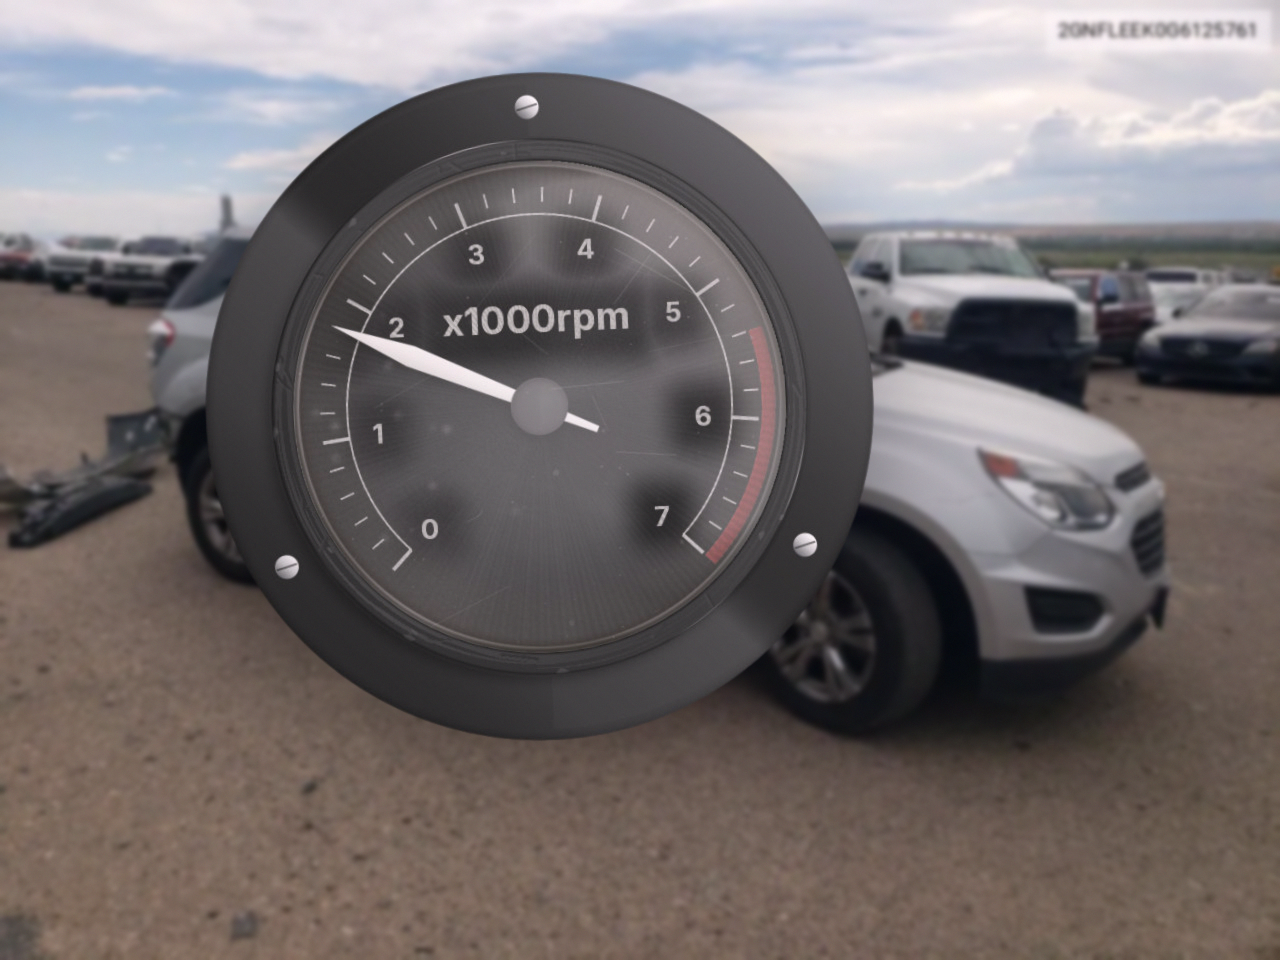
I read 1800 (rpm)
